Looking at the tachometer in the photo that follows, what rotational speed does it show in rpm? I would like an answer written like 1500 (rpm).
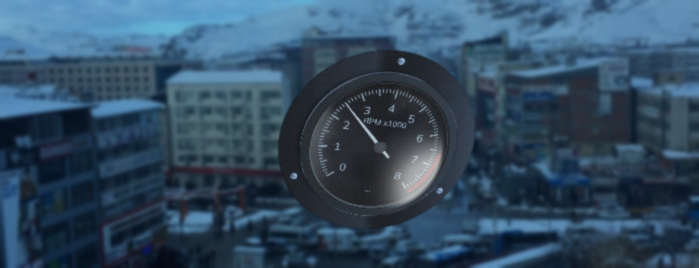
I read 2500 (rpm)
